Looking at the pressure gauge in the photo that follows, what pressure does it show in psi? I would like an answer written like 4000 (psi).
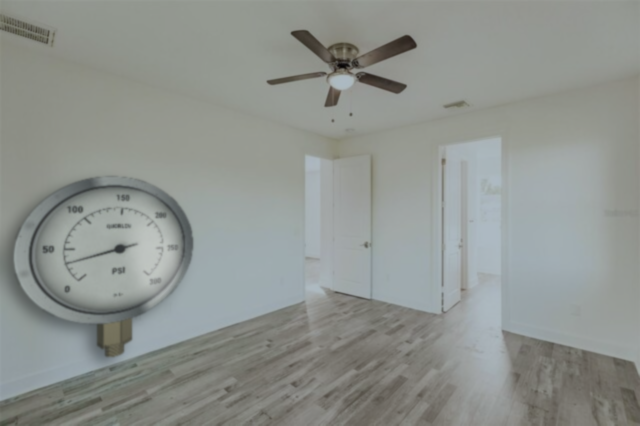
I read 30 (psi)
